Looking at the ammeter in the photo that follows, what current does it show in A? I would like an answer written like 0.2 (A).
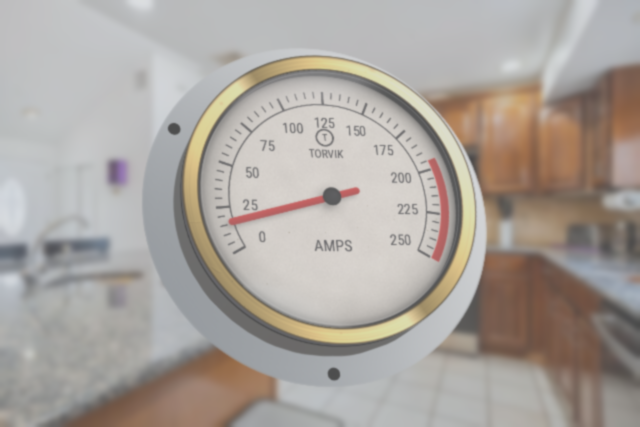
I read 15 (A)
